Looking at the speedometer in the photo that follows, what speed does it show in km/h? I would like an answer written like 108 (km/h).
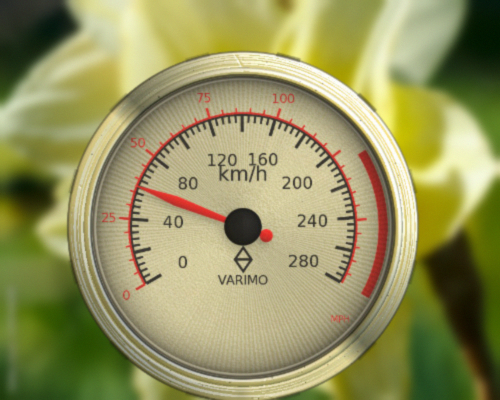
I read 60 (km/h)
